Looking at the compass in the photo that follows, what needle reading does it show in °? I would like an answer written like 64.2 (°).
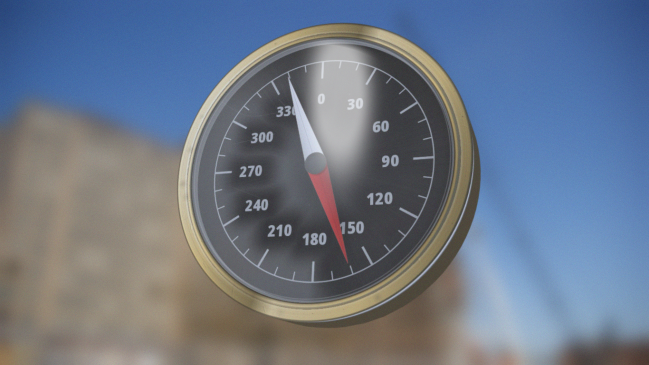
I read 160 (°)
